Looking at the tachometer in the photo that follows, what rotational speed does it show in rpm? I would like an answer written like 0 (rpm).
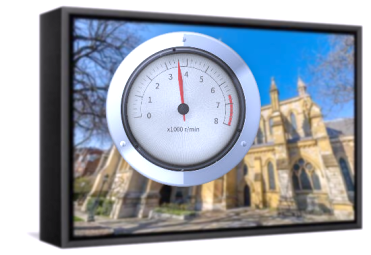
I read 3600 (rpm)
